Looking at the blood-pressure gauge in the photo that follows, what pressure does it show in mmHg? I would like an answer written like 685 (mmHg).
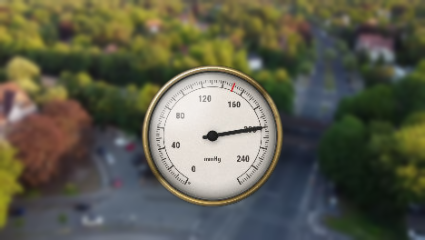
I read 200 (mmHg)
